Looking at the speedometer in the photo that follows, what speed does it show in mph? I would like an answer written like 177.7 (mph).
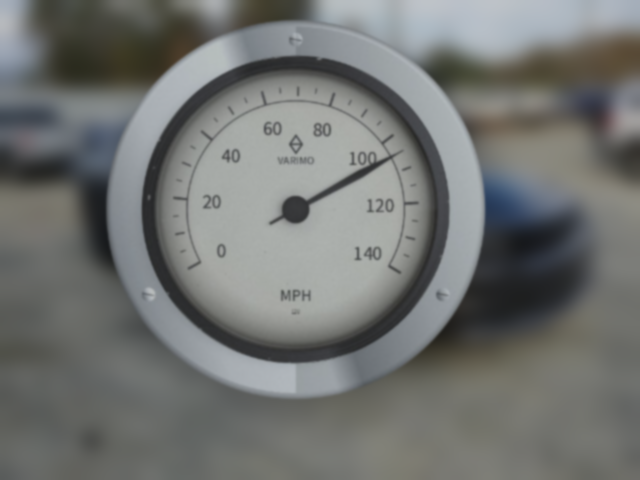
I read 105 (mph)
